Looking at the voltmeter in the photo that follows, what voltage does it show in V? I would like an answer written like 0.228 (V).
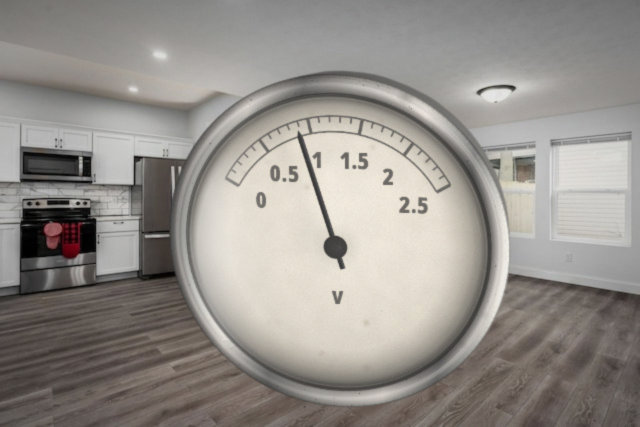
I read 0.9 (V)
